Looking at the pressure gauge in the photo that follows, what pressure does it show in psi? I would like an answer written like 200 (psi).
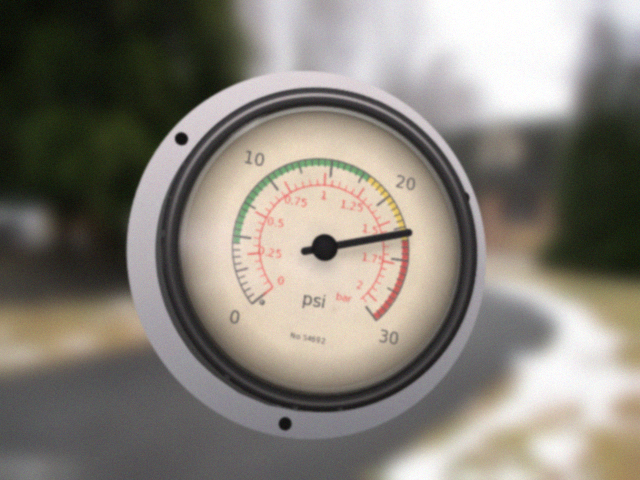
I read 23 (psi)
